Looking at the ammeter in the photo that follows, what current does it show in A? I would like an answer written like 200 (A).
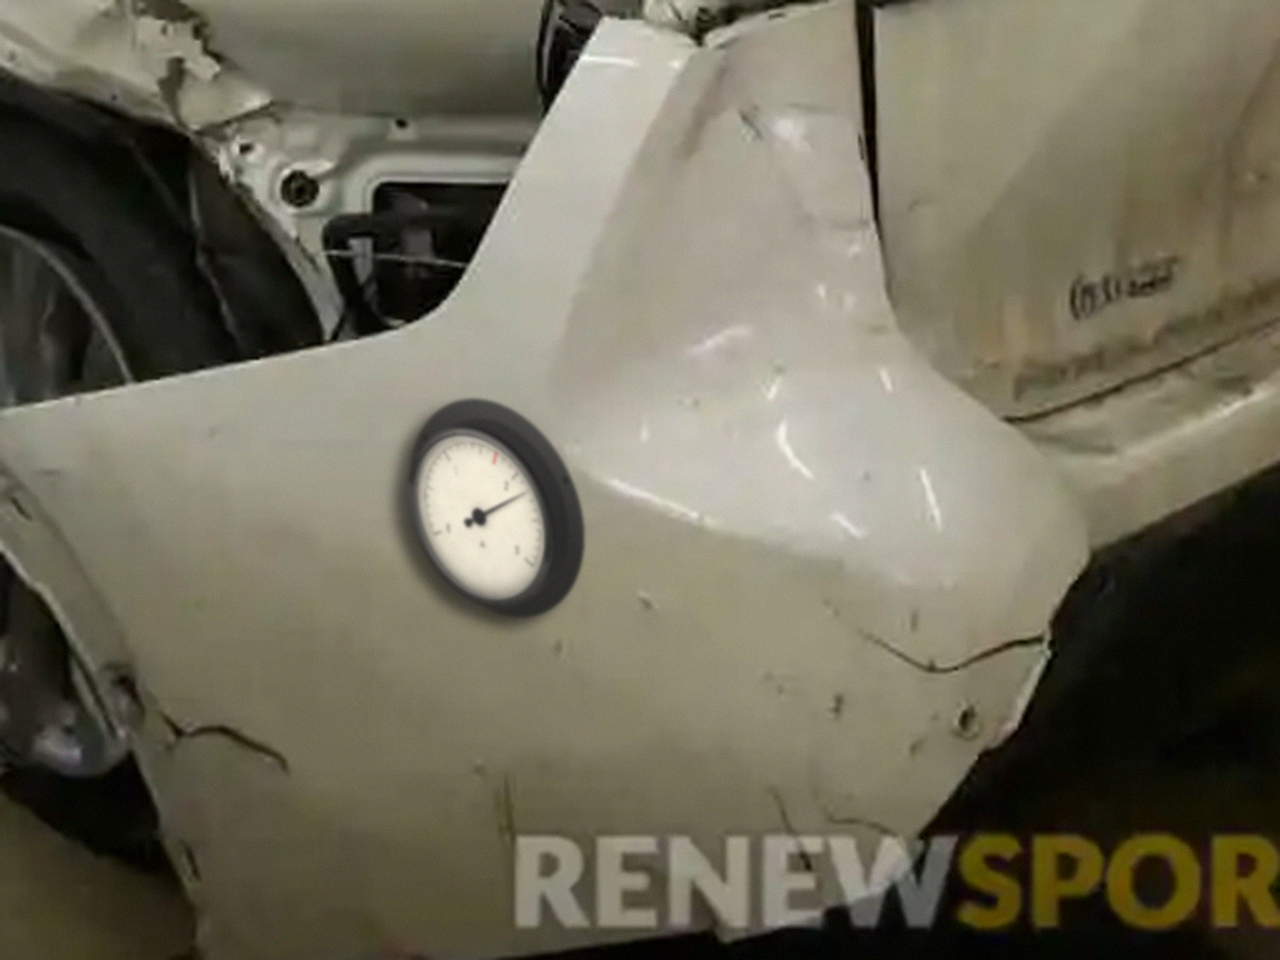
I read 2.2 (A)
